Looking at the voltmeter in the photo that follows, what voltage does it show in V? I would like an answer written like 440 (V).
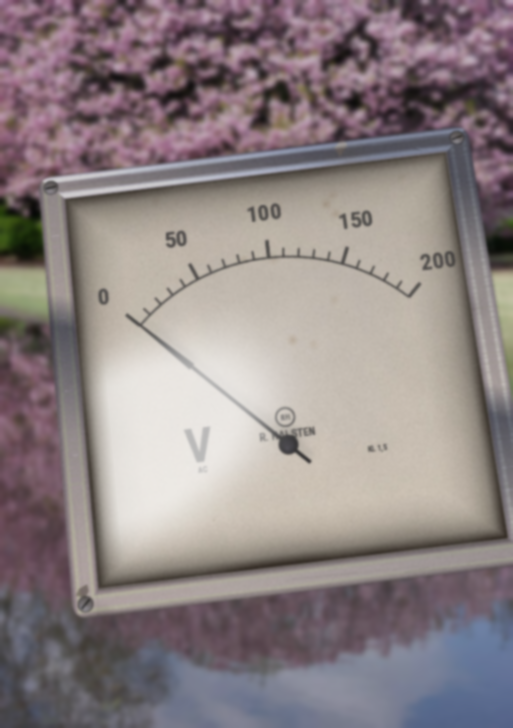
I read 0 (V)
